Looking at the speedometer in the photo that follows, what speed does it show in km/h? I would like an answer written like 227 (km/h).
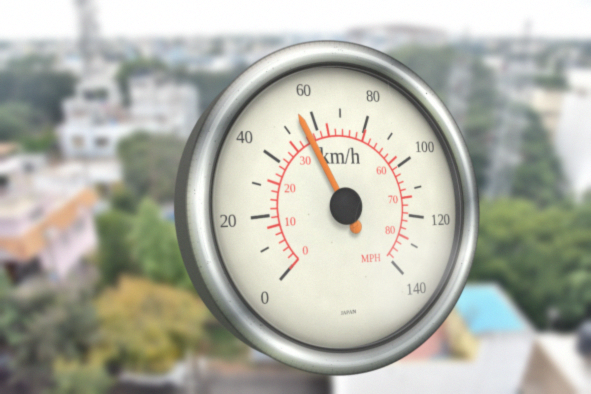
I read 55 (km/h)
